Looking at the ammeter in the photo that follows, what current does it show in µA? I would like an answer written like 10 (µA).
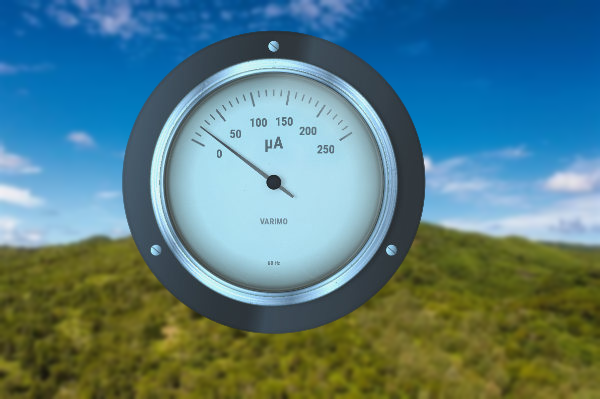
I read 20 (µA)
